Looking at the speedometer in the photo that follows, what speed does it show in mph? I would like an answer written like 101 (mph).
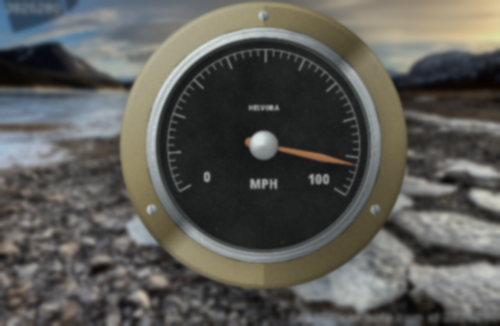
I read 92 (mph)
